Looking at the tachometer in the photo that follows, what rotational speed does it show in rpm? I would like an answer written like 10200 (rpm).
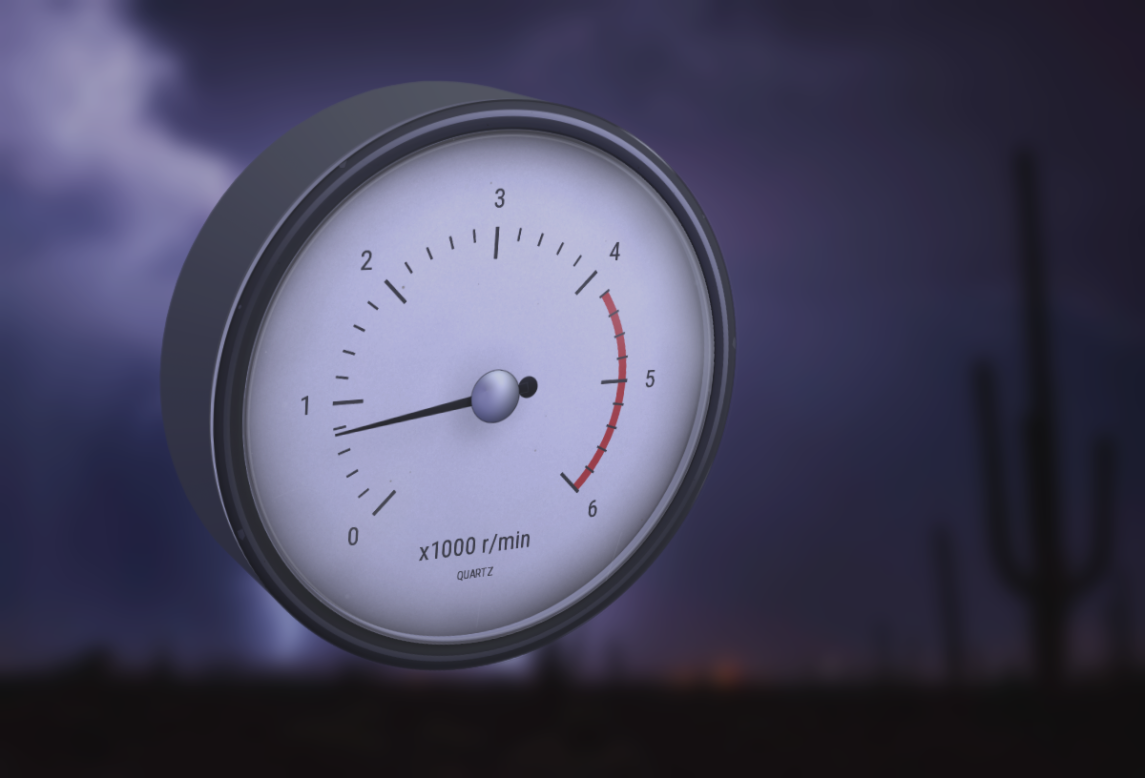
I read 800 (rpm)
